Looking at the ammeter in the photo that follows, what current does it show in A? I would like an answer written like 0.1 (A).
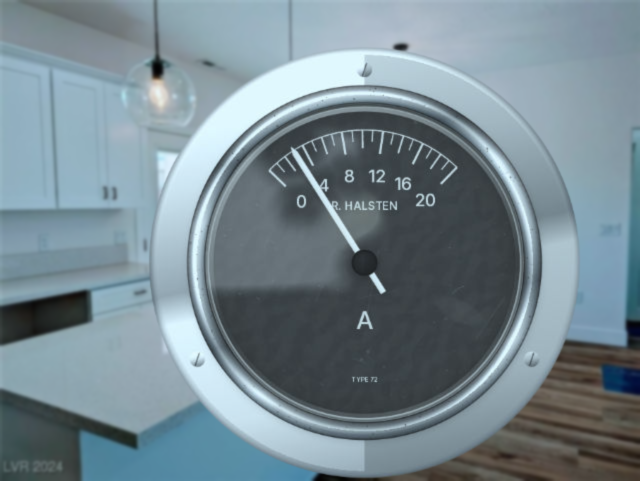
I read 3 (A)
